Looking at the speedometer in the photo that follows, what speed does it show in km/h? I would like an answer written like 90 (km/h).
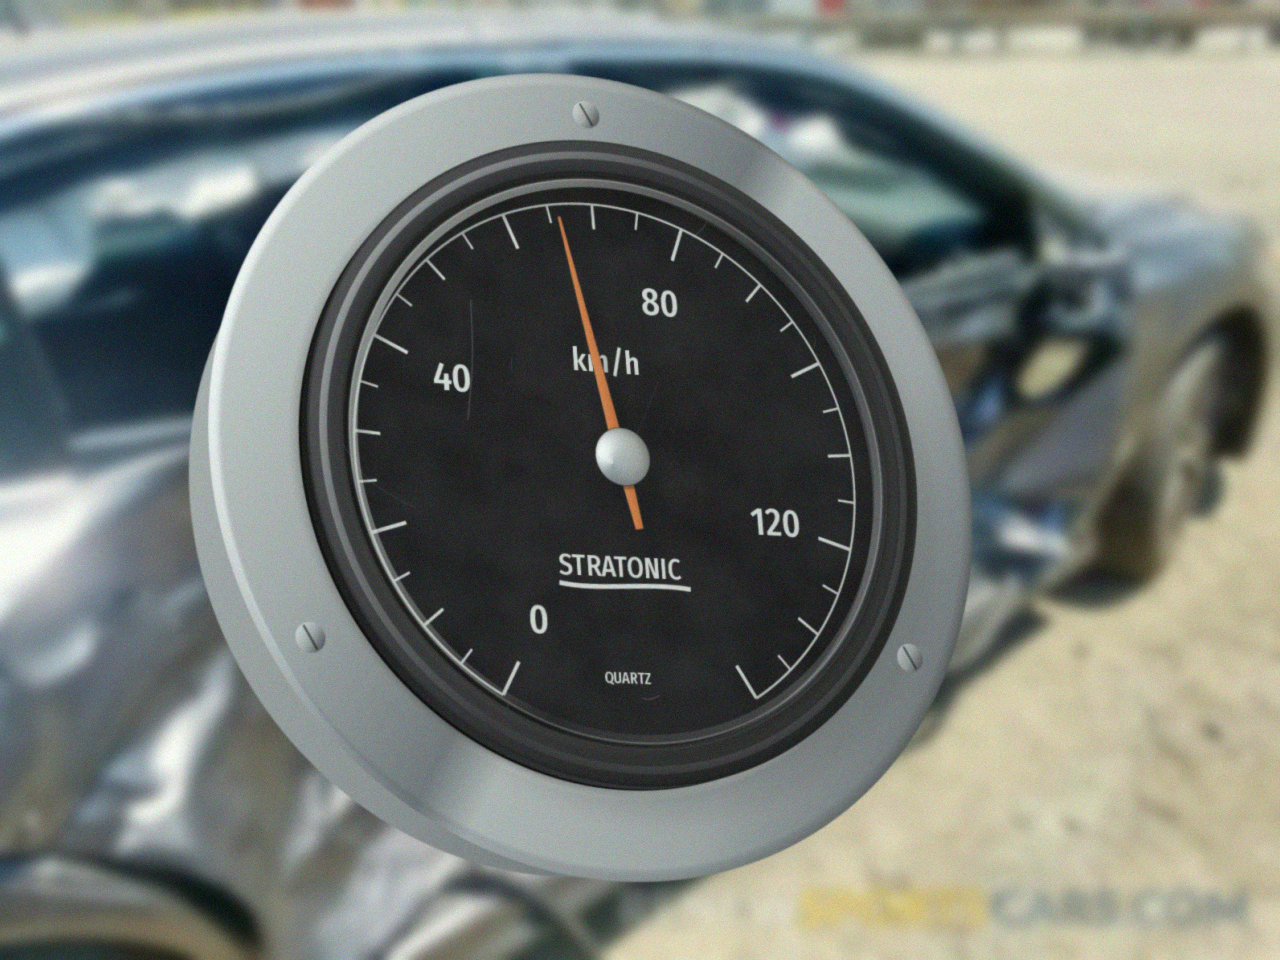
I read 65 (km/h)
